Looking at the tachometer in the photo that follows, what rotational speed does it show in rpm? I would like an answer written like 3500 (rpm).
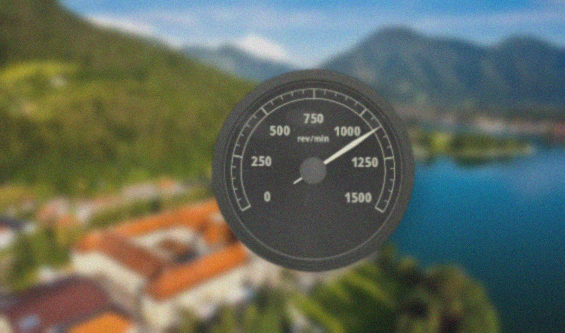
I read 1100 (rpm)
